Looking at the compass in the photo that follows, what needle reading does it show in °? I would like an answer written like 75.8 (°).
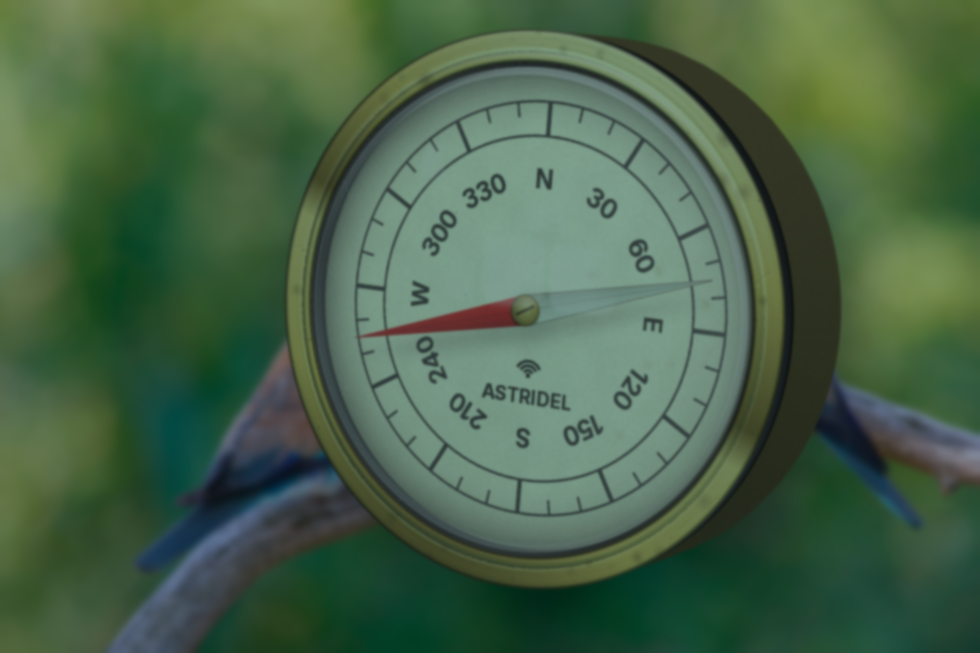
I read 255 (°)
